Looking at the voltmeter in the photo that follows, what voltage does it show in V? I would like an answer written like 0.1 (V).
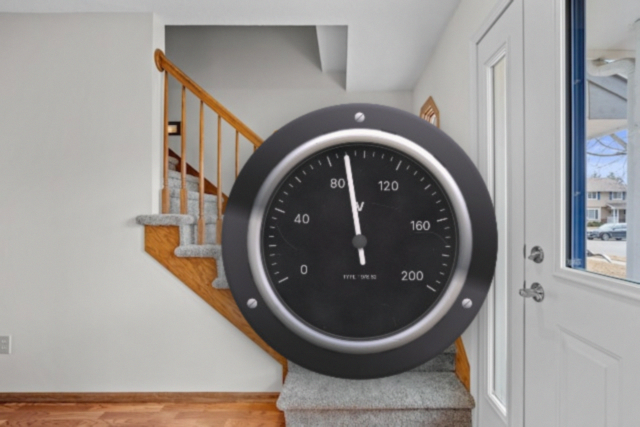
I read 90 (V)
